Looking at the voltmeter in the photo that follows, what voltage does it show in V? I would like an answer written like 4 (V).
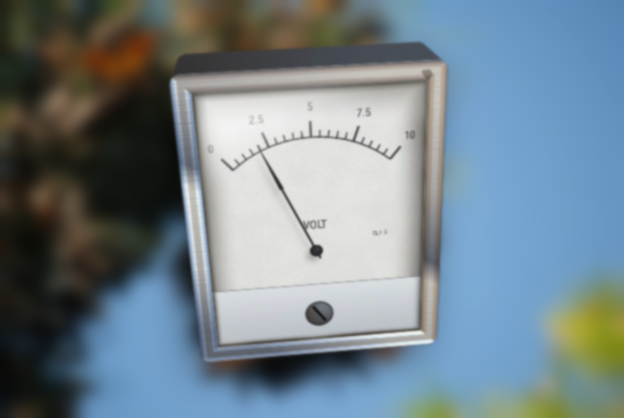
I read 2 (V)
